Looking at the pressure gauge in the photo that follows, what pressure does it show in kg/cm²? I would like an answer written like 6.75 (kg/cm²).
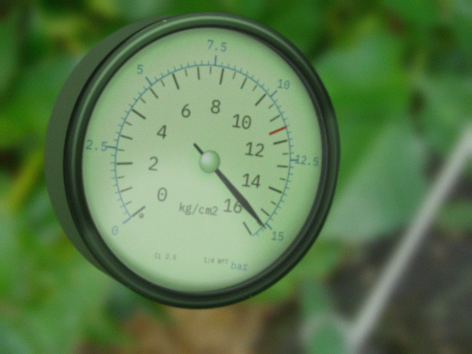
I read 15.5 (kg/cm²)
